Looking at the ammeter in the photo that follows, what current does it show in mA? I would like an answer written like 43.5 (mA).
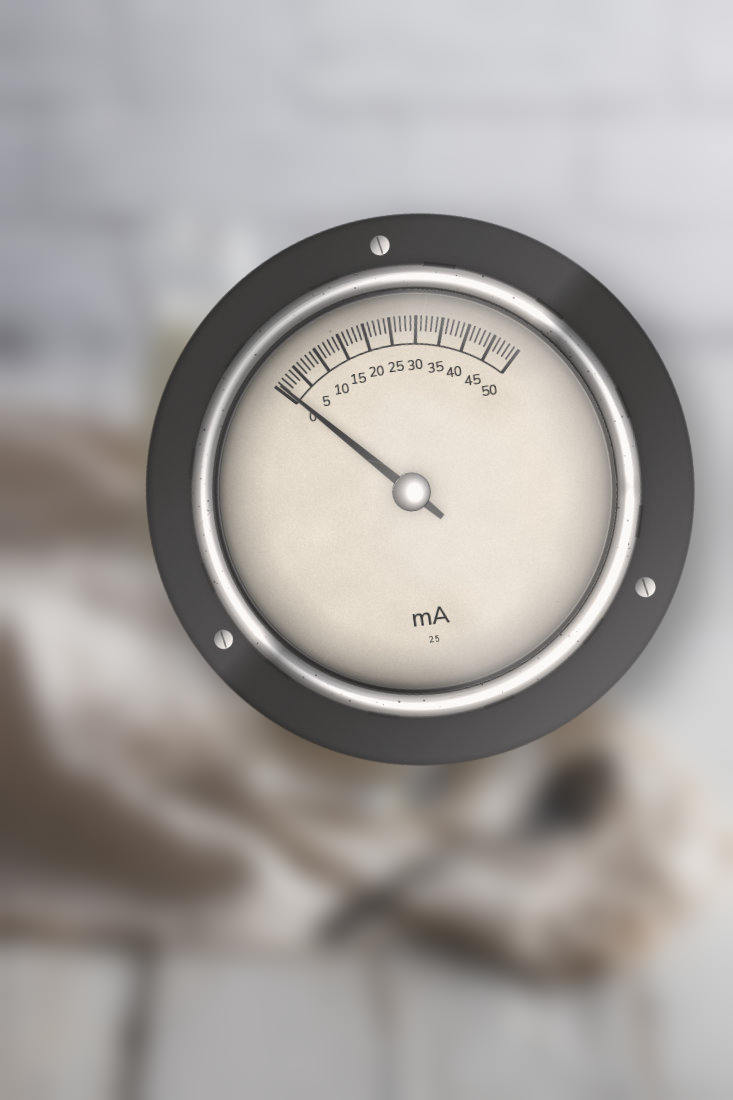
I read 1 (mA)
